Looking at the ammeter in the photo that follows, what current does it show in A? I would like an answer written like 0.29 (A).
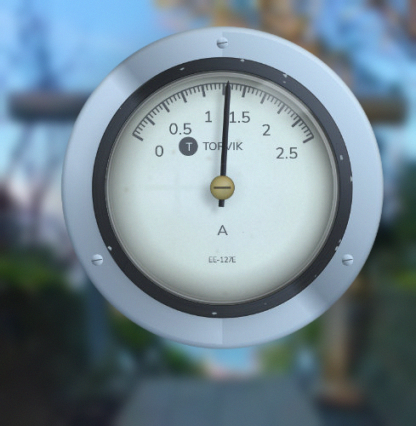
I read 1.3 (A)
